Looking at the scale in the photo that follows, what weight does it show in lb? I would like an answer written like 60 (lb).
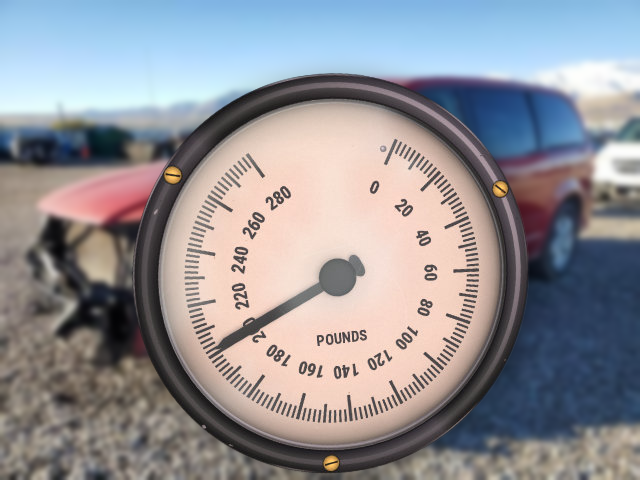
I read 202 (lb)
